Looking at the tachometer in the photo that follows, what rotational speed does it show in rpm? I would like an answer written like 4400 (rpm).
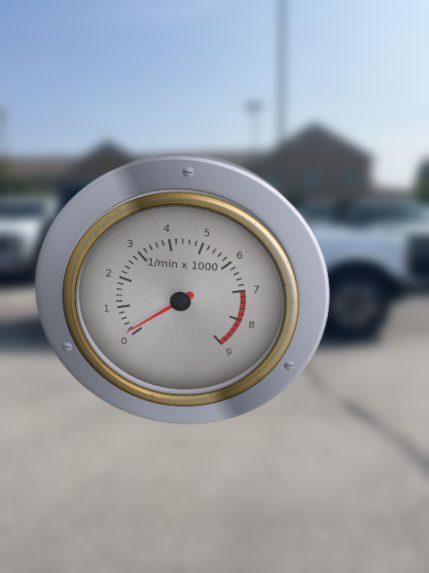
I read 200 (rpm)
